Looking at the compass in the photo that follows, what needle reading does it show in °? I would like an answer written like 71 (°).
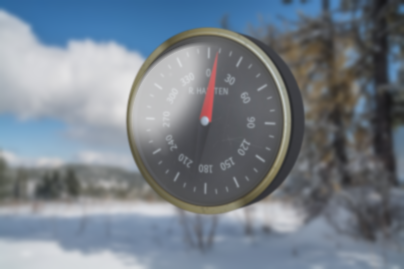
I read 10 (°)
